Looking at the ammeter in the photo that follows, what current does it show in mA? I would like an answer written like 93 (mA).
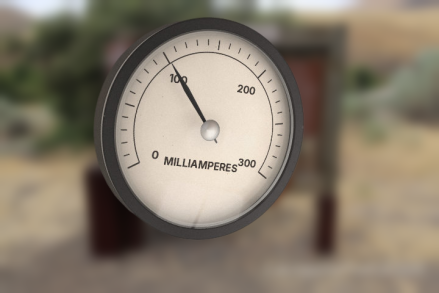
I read 100 (mA)
